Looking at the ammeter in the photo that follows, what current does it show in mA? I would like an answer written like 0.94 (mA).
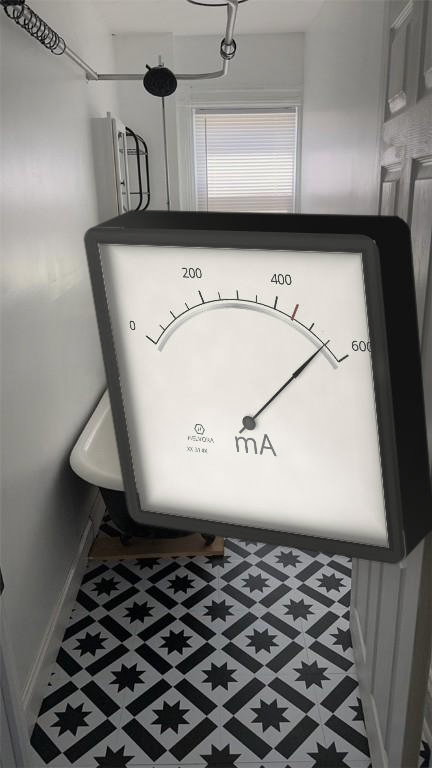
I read 550 (mA)
